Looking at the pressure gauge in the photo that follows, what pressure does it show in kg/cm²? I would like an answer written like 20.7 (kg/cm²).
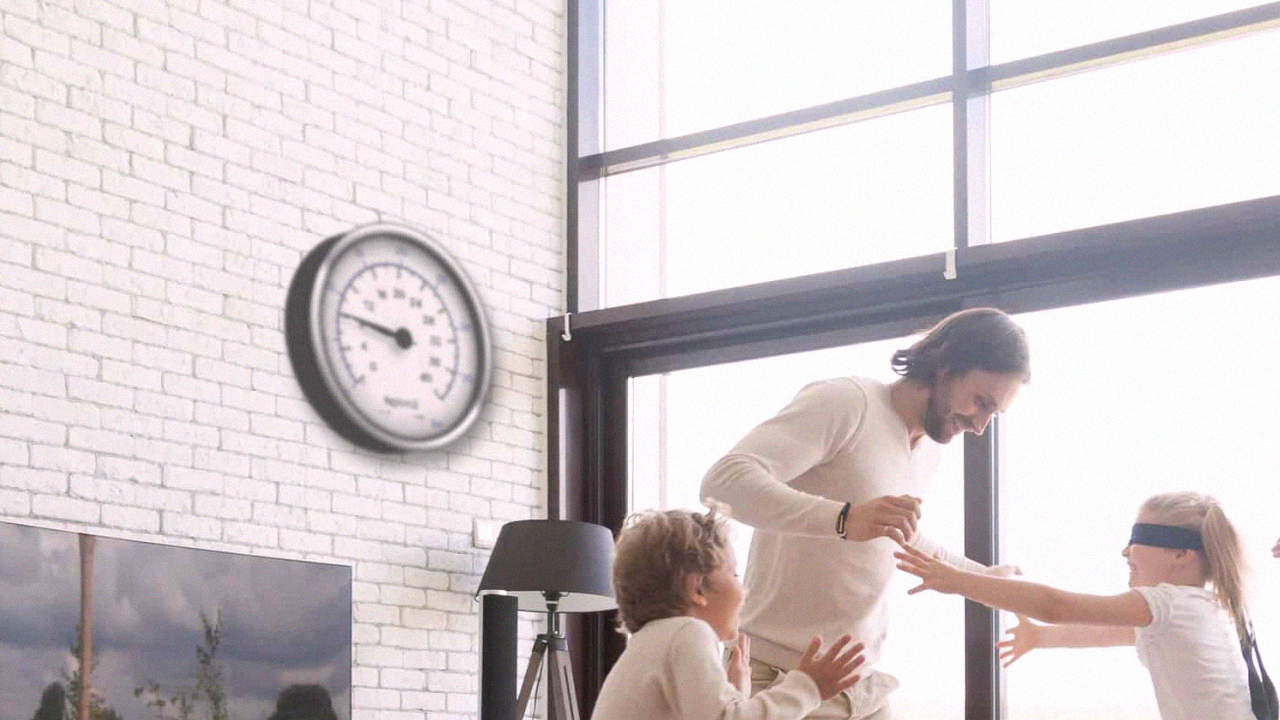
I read 8 (kg/cm²)
